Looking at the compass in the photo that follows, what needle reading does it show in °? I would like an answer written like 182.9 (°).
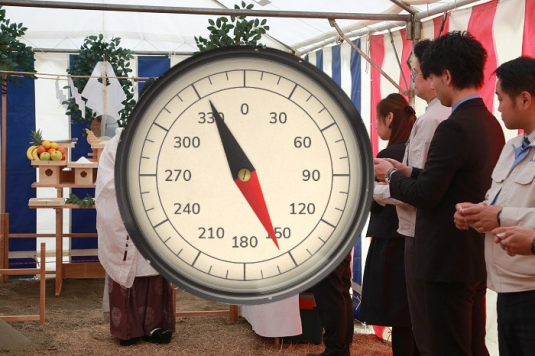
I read 155 (°)
